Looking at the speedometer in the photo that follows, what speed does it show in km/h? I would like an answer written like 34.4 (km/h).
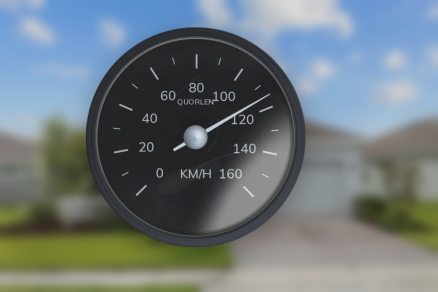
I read 115 (km/h)
